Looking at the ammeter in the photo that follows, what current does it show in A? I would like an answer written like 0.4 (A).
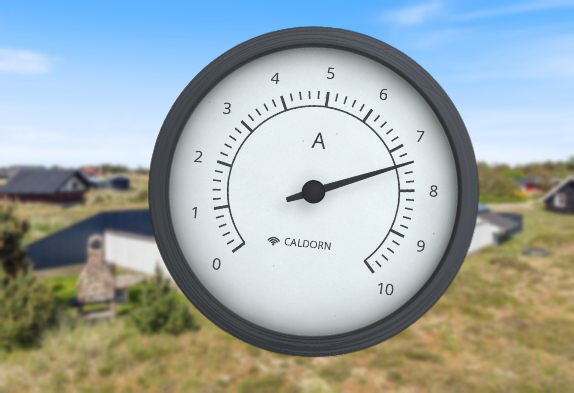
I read 7.4 (A)
